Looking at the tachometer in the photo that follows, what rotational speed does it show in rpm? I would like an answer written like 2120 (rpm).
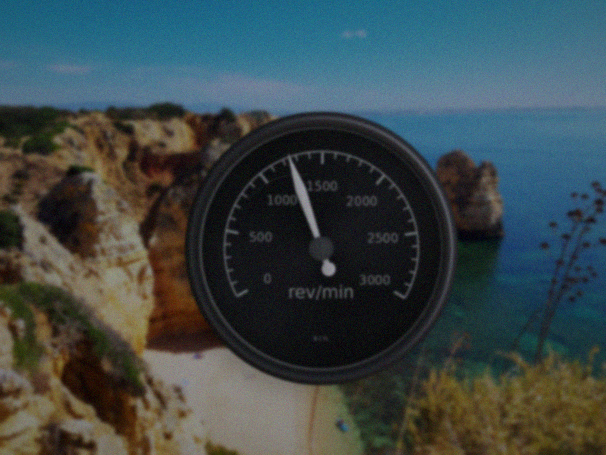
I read 1250 (rpm)
